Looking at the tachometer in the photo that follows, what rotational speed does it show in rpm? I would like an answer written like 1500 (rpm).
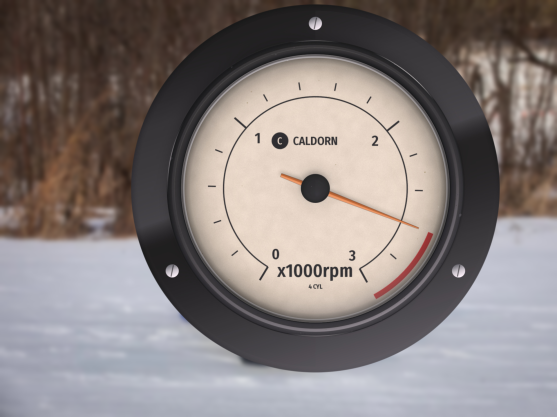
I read 2600 (rpm)
